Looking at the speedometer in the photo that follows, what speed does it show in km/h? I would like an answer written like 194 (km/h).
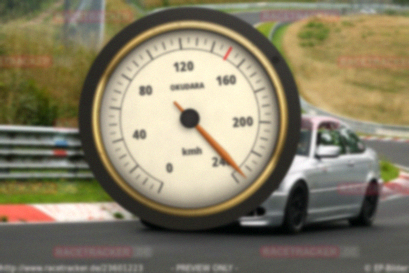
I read 235 (km/h)
